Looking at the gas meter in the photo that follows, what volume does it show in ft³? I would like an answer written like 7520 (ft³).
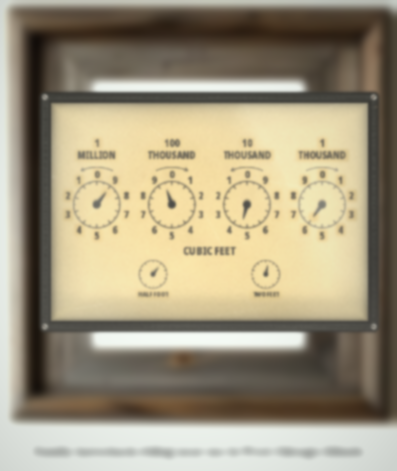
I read 894600 (ft³)
